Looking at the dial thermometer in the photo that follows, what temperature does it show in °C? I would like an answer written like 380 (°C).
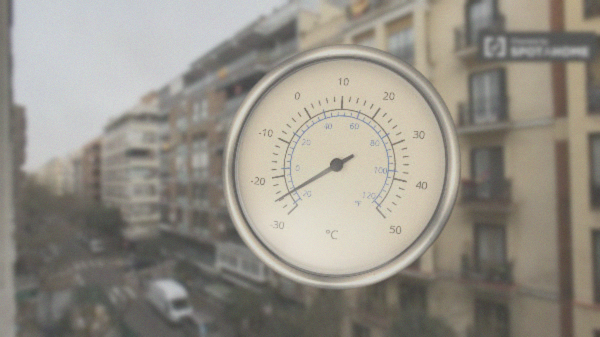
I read -26 (°C)
